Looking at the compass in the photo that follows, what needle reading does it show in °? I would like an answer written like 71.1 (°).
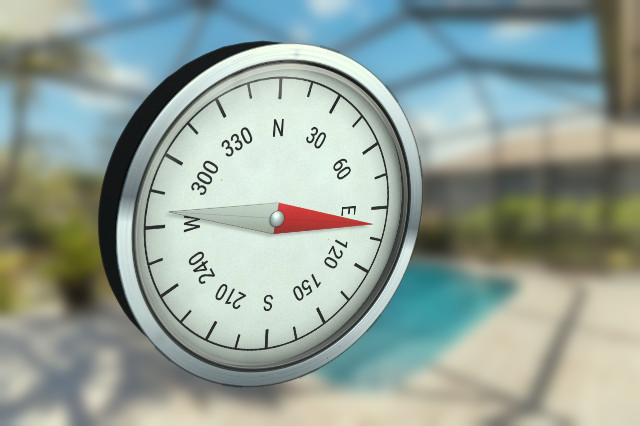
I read 97.5 (°)
